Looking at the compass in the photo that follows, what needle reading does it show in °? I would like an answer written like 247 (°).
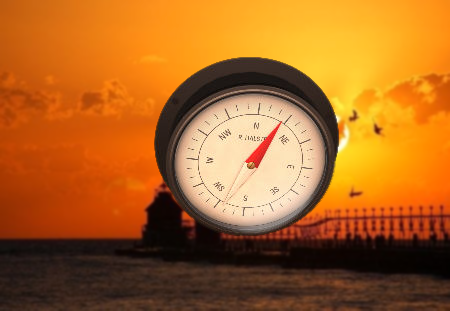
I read 25 (°)
